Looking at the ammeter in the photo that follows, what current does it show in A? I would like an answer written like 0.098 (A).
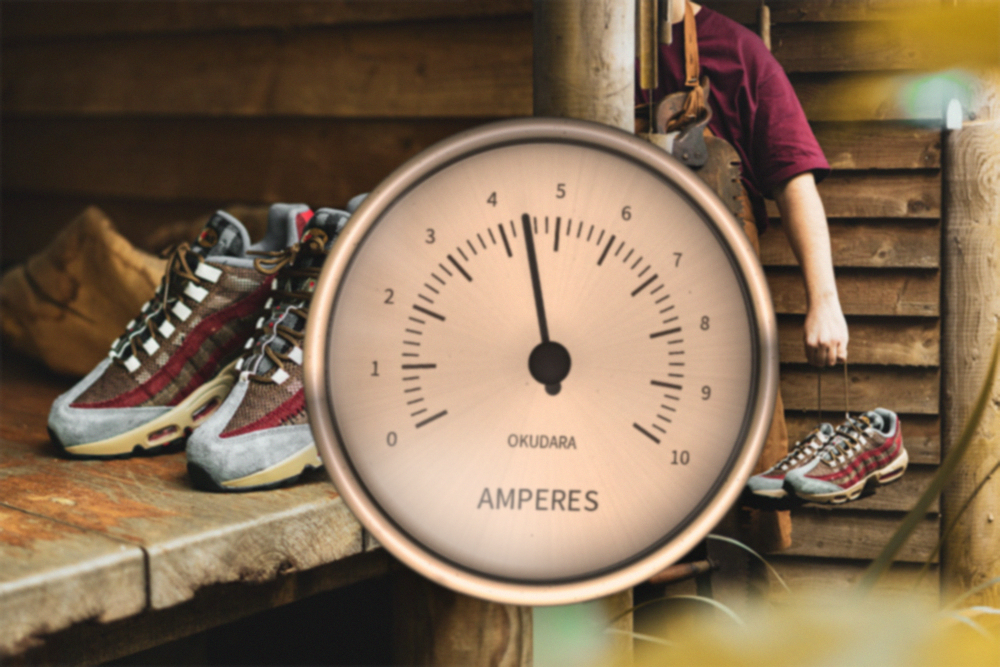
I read 4.4 (A)
